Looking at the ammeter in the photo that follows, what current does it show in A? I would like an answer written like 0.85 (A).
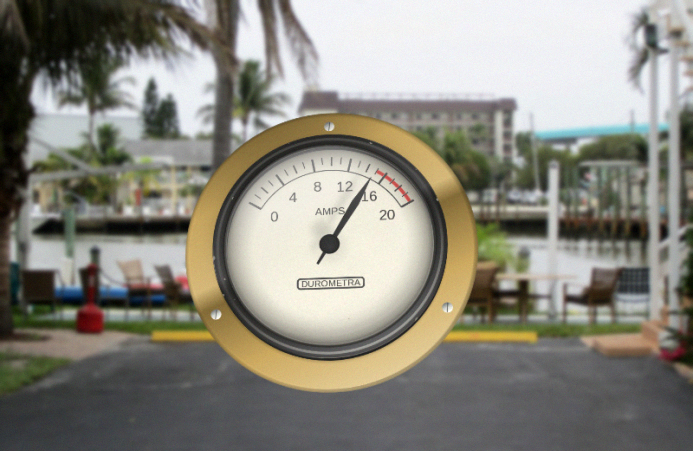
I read 15 (A)
